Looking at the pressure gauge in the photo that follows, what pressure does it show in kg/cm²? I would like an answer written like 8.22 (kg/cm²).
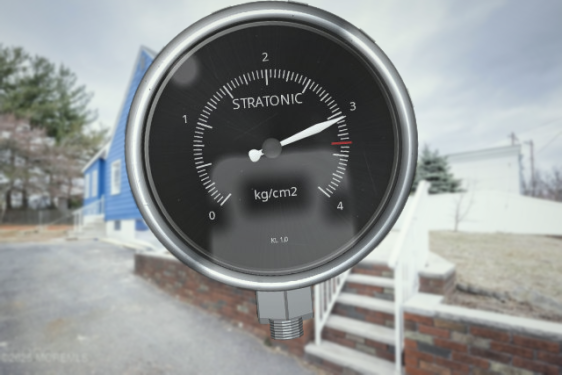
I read 3.05 (kg/cm²)
